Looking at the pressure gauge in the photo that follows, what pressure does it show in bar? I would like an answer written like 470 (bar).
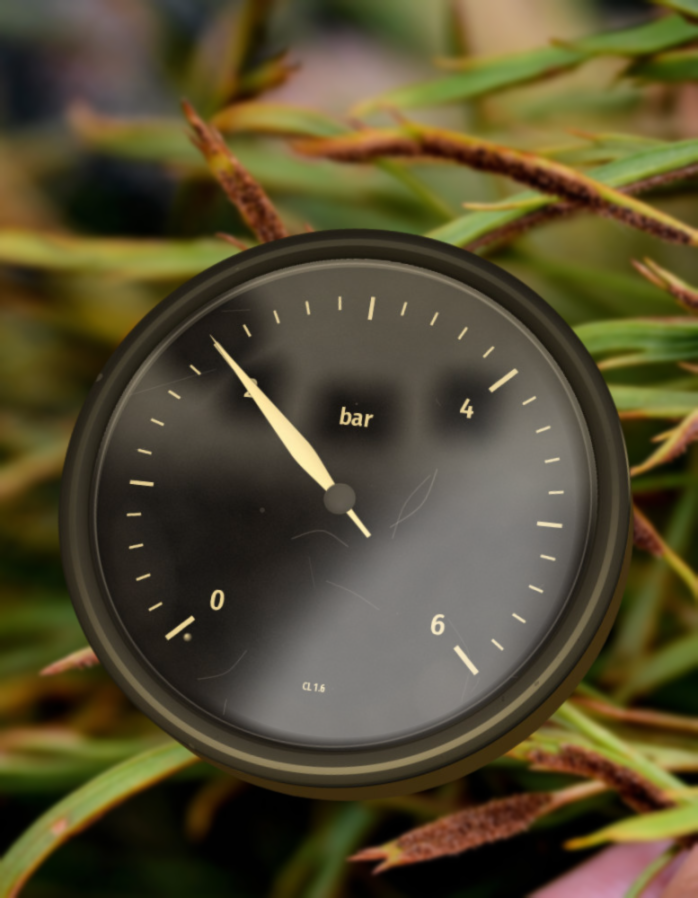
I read 2 (bar)
